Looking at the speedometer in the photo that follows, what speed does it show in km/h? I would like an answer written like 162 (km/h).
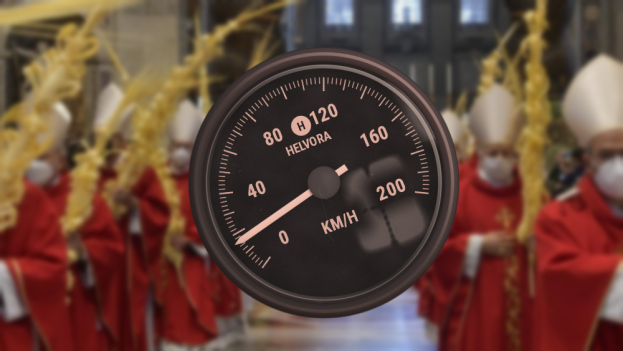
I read 16 (km/h)
